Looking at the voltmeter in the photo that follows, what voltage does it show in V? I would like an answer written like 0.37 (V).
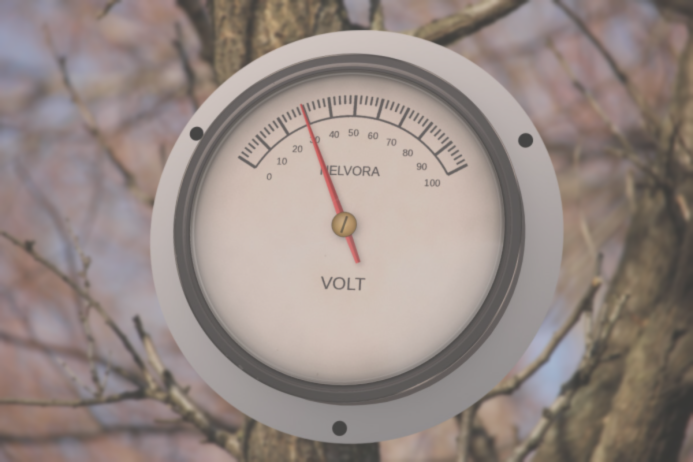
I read 30 (V)
